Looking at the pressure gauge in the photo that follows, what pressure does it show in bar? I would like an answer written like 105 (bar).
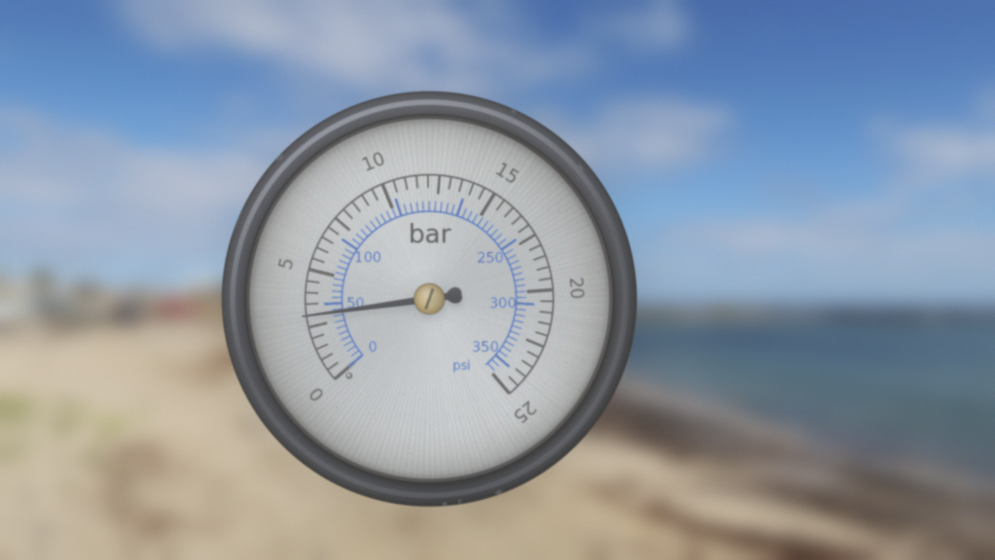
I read 3 (bar)
